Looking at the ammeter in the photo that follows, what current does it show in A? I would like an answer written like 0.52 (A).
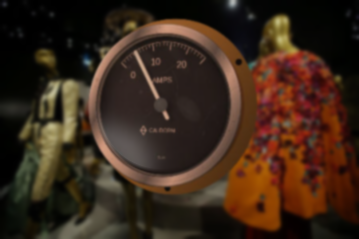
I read 5 (A)
